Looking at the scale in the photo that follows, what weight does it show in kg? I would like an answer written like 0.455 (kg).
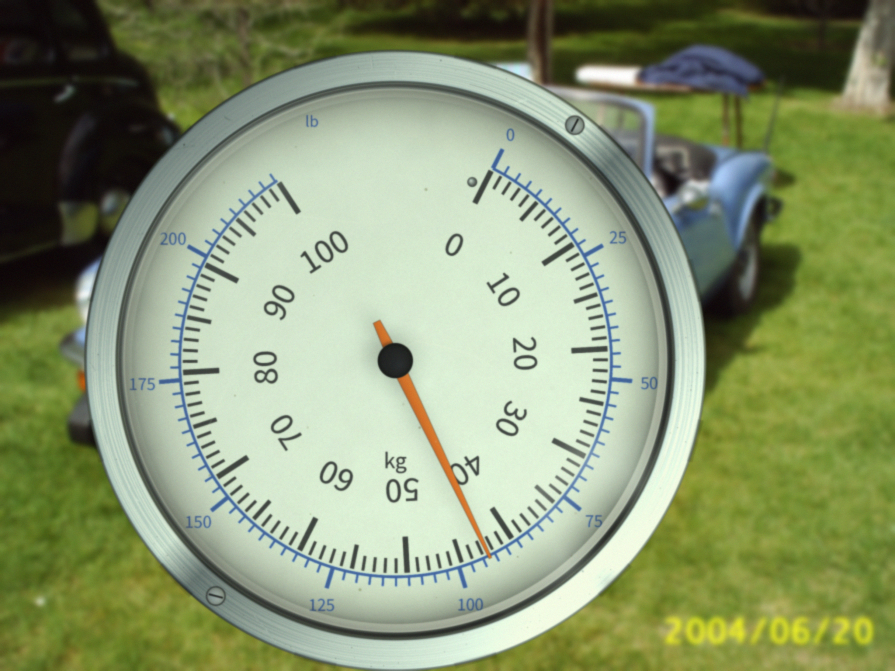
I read 42.5 (kg)
